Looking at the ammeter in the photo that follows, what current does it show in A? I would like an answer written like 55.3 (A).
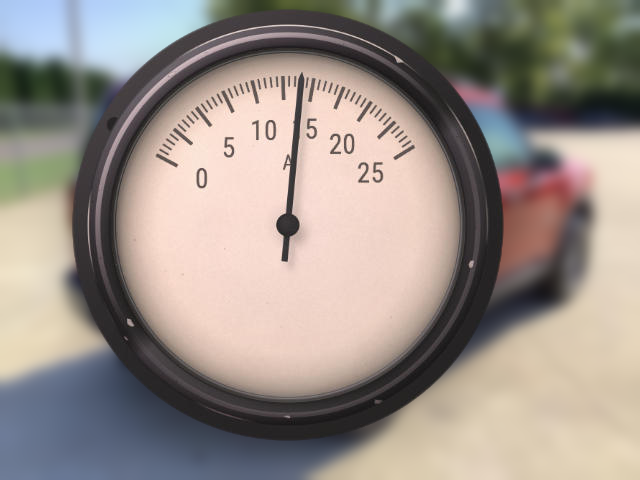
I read 14 (A)
